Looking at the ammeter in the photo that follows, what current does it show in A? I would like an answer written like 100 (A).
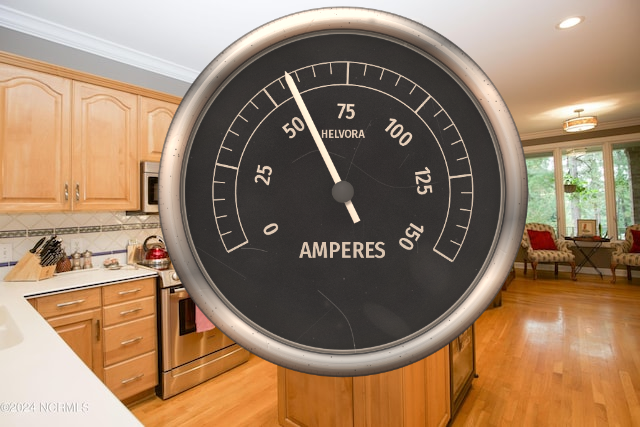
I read 57.5 (A)
